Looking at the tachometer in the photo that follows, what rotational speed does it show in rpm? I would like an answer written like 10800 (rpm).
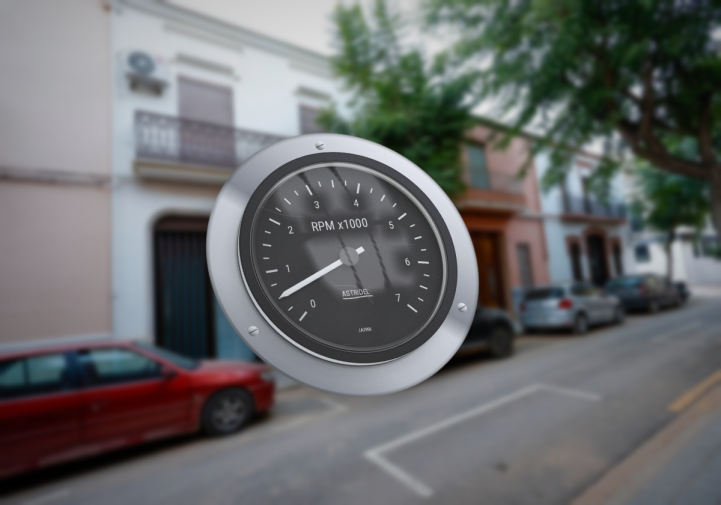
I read 500 (rpm)
